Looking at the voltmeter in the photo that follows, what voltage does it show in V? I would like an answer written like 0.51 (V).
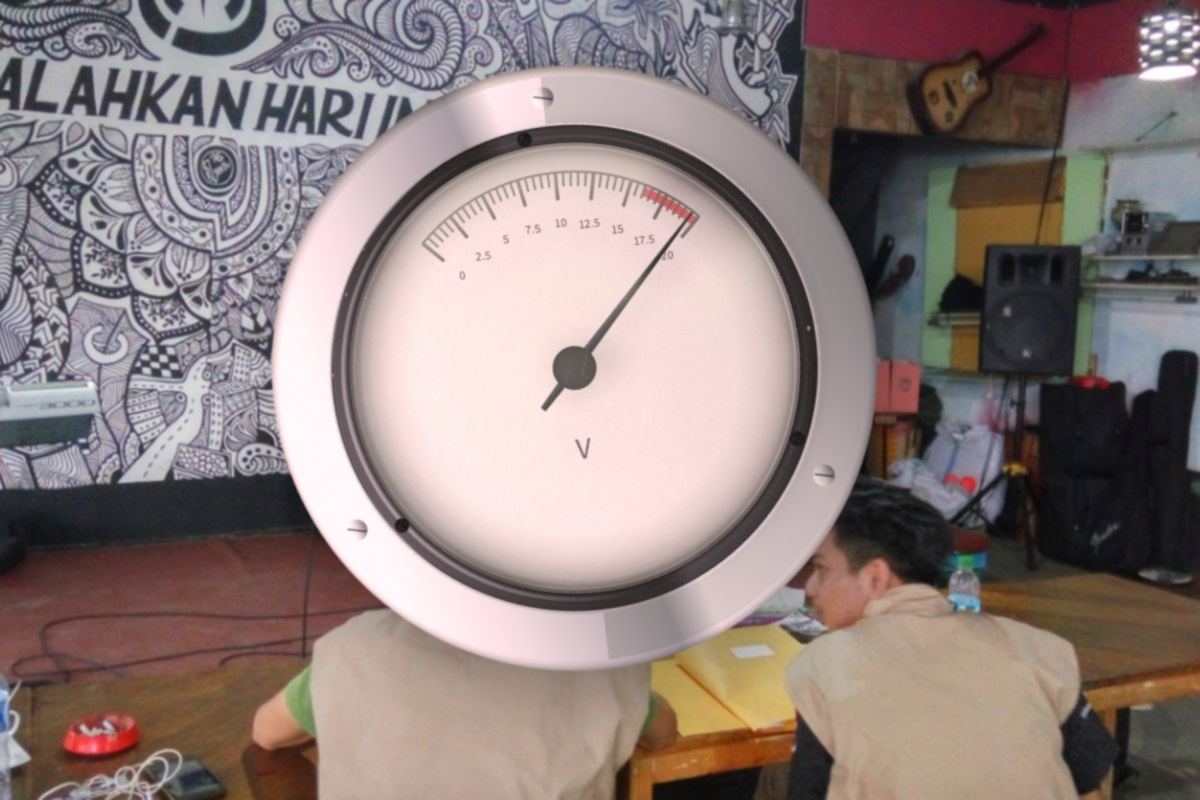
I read 19.5 (V)
